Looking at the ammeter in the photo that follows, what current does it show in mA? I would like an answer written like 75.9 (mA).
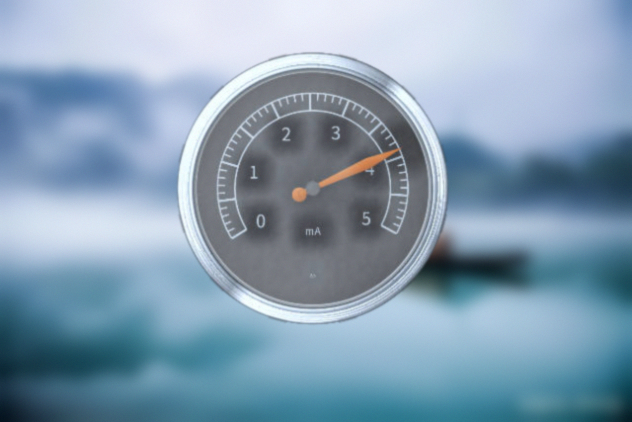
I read 3.9 (mA)
